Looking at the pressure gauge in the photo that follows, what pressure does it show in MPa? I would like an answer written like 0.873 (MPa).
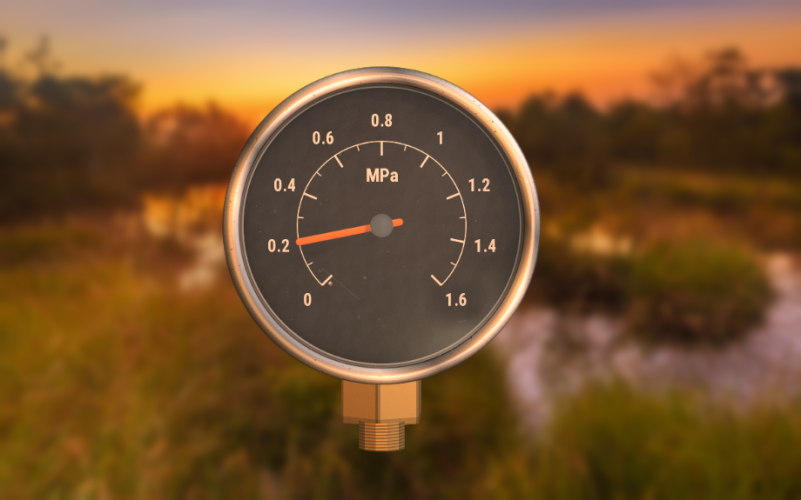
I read 0.2 (MPa)
